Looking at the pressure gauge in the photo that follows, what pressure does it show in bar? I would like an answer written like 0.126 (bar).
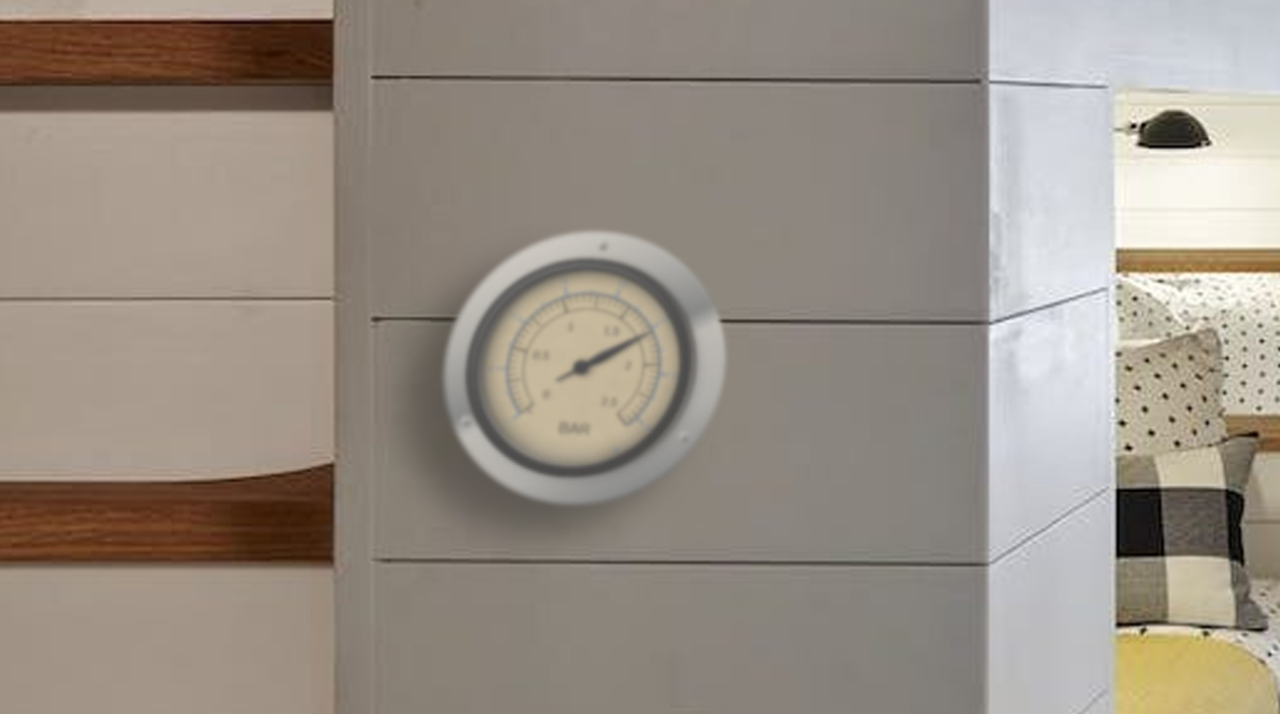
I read 1.75 (bar)
